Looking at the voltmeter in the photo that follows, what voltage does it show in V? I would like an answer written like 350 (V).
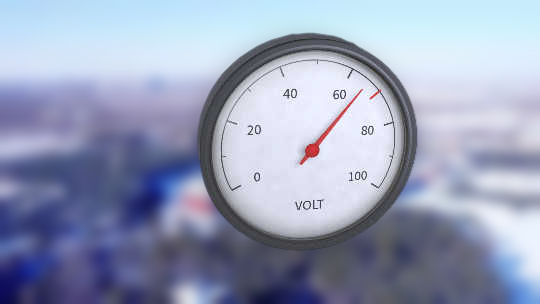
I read 65 (V)
